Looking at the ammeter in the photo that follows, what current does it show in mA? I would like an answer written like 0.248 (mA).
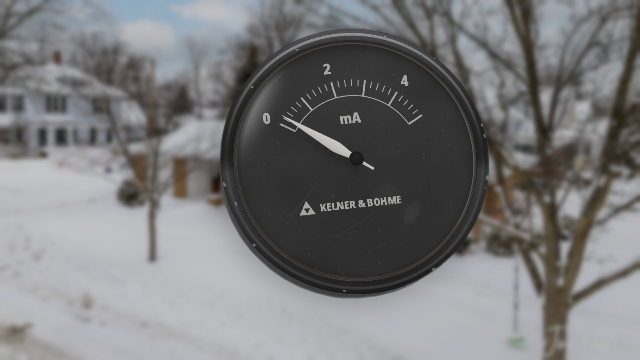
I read 0.2 (mA)
